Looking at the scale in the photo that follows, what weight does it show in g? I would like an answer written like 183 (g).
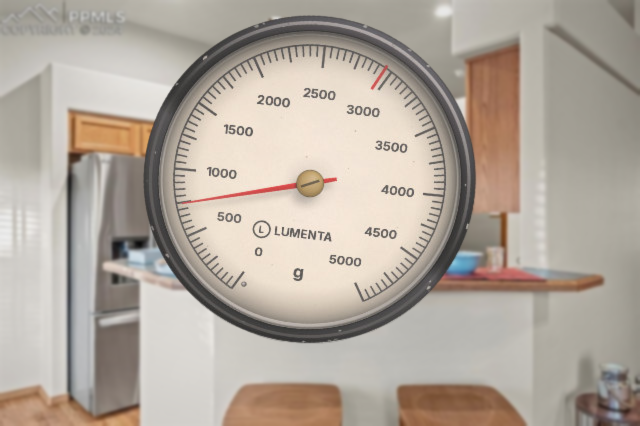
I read 750 (g)
